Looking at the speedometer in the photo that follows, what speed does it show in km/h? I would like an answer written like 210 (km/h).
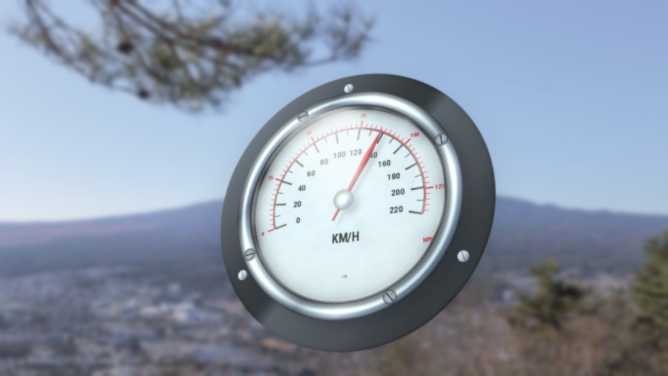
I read 140 (km/h)
